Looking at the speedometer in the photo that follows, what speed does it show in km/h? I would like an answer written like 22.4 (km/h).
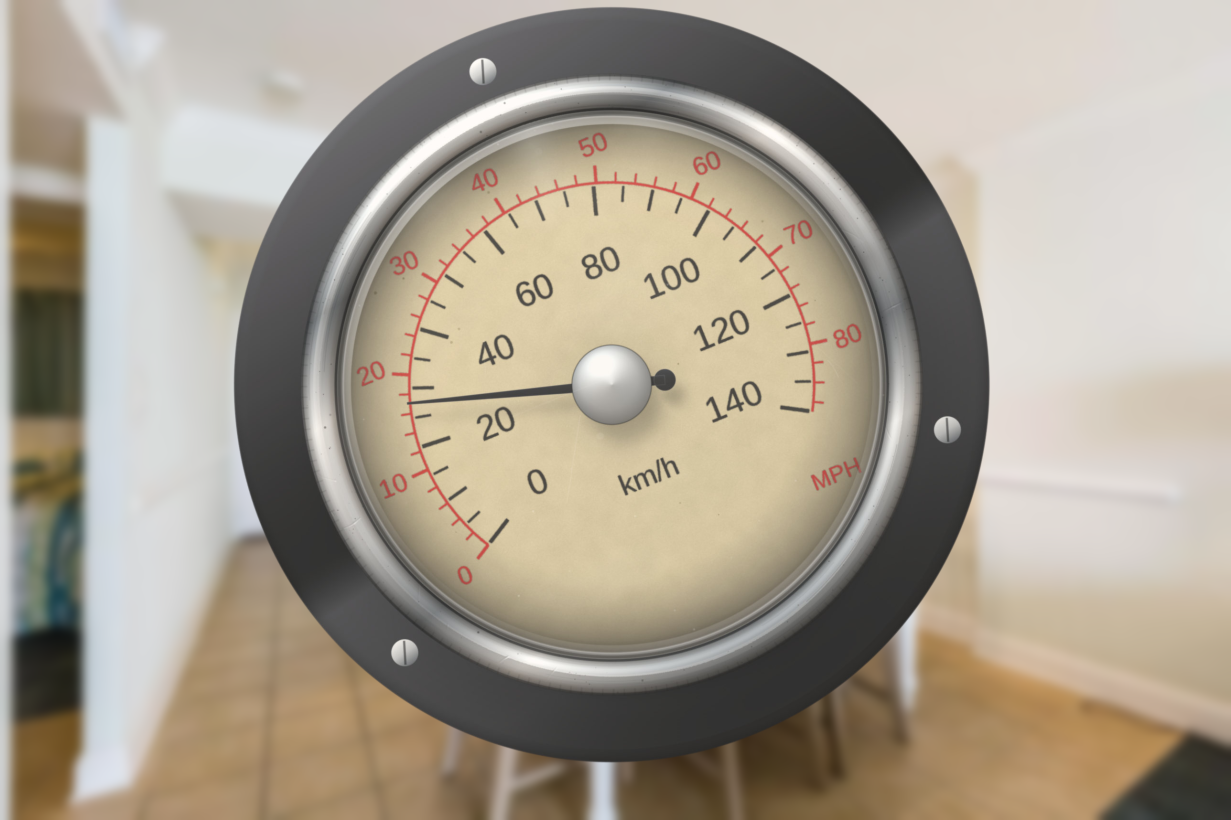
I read 27.5 (km/h)
